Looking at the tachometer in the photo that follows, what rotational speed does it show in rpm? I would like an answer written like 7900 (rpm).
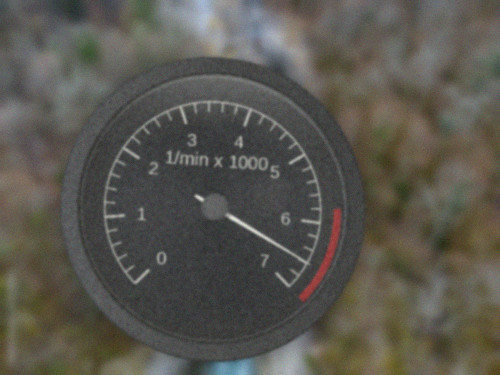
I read 6600 (rpm)
